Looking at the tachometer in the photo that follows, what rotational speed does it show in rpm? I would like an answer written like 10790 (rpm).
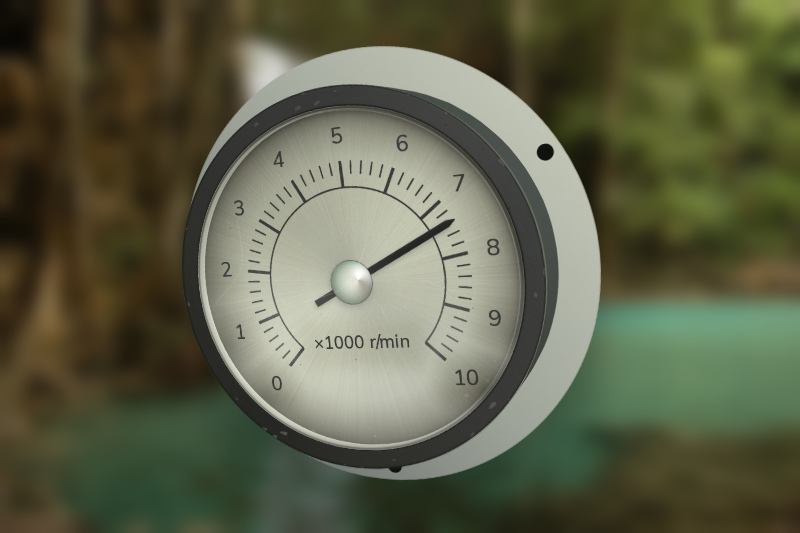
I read 7400 (rpm)
